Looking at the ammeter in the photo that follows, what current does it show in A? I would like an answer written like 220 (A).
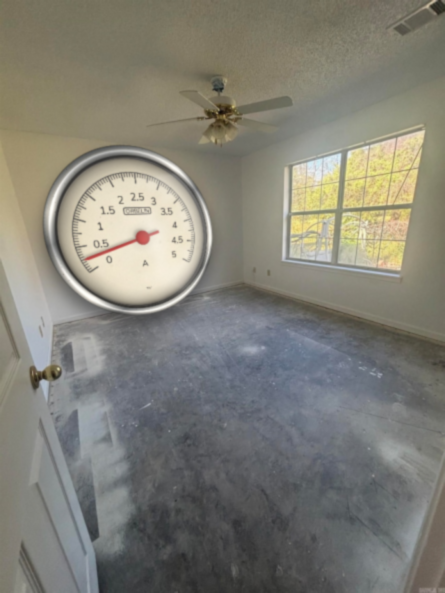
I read 0.25 (A)
